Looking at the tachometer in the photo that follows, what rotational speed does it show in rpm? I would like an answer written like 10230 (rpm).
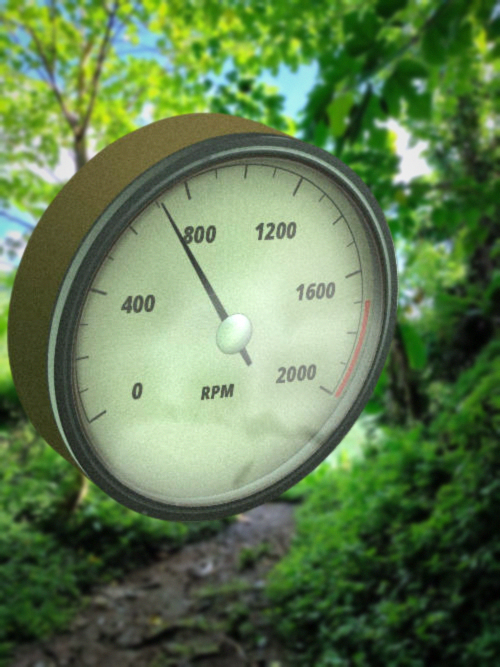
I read 700 (rpm)
